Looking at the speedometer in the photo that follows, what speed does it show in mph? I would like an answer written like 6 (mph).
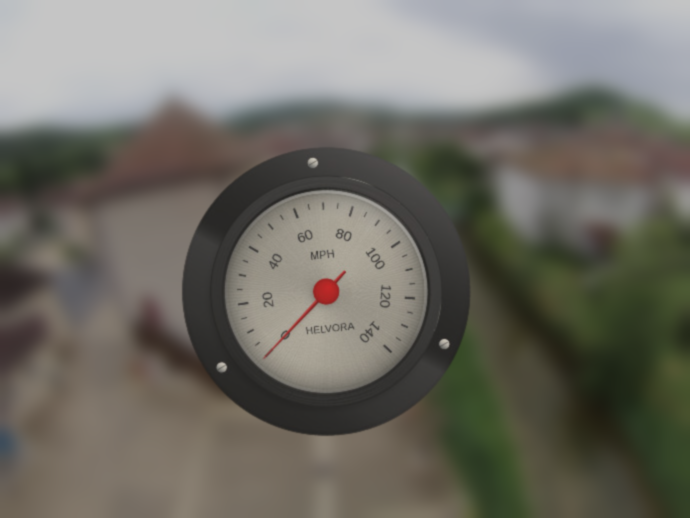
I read 0 (mph)
